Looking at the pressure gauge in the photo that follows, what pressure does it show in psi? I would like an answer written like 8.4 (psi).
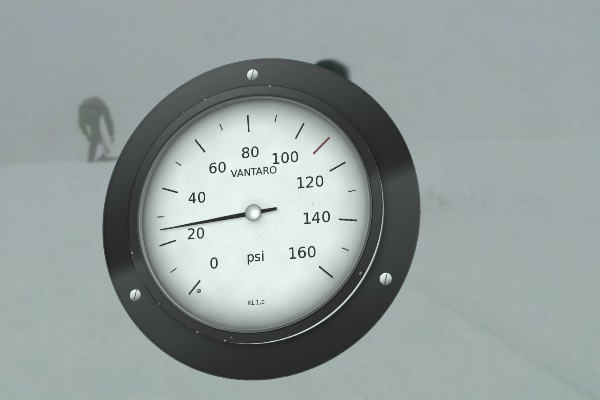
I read 25 (psi)
